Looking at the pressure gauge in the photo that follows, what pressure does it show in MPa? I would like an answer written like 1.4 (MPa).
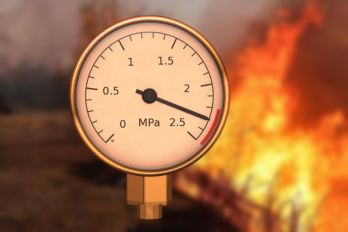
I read 2.3 (MPa)
